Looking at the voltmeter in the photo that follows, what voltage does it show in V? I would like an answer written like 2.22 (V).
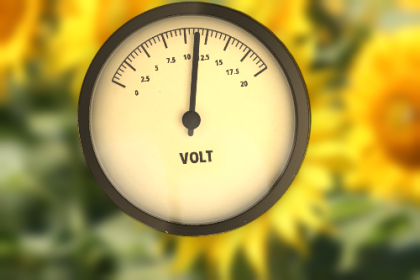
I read 11.5 (V)
